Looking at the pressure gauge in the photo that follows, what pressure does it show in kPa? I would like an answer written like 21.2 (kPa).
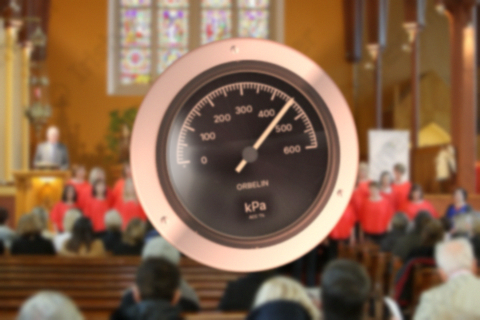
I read 450 (kPa)
